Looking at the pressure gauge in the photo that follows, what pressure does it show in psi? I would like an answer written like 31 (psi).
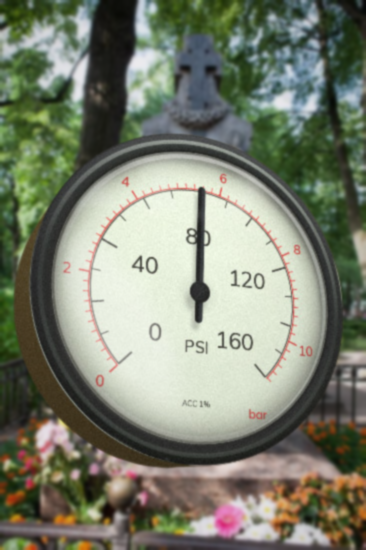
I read 80 (psi)
